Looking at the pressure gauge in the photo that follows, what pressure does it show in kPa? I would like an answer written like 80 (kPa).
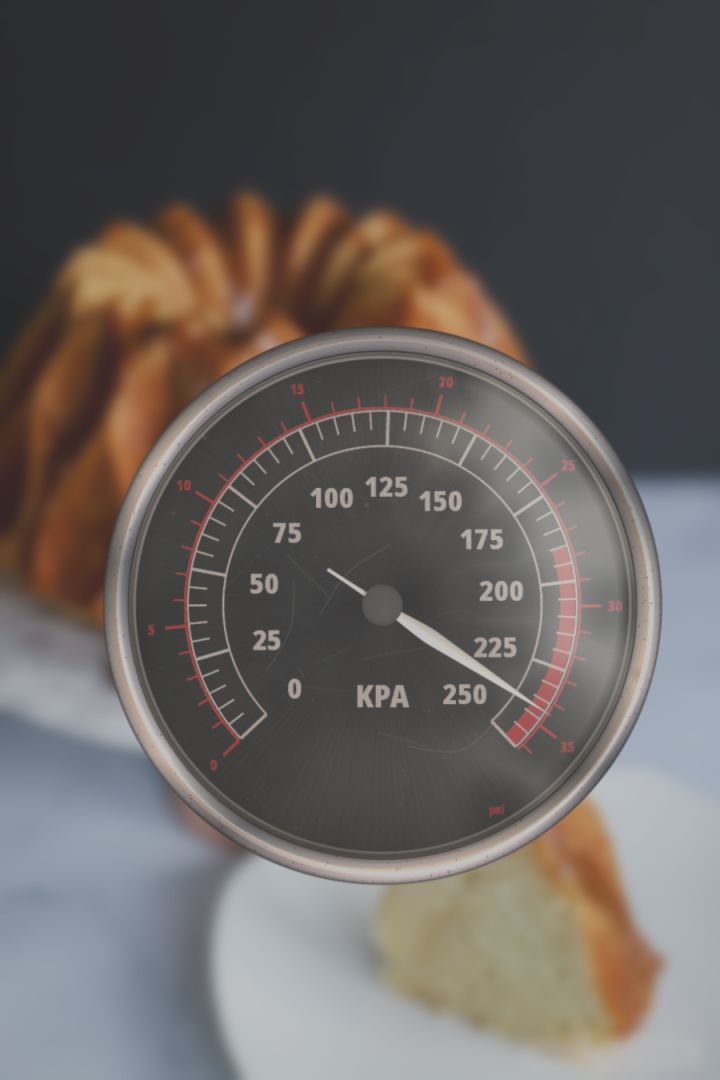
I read 237.5 (kPa)
